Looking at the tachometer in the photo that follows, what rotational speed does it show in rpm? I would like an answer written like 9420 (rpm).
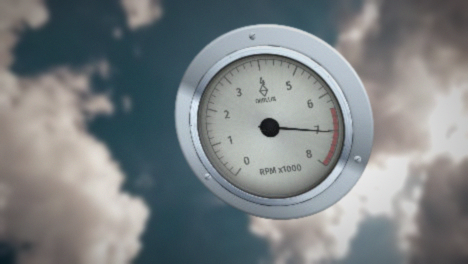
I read 7000 (rpm)
